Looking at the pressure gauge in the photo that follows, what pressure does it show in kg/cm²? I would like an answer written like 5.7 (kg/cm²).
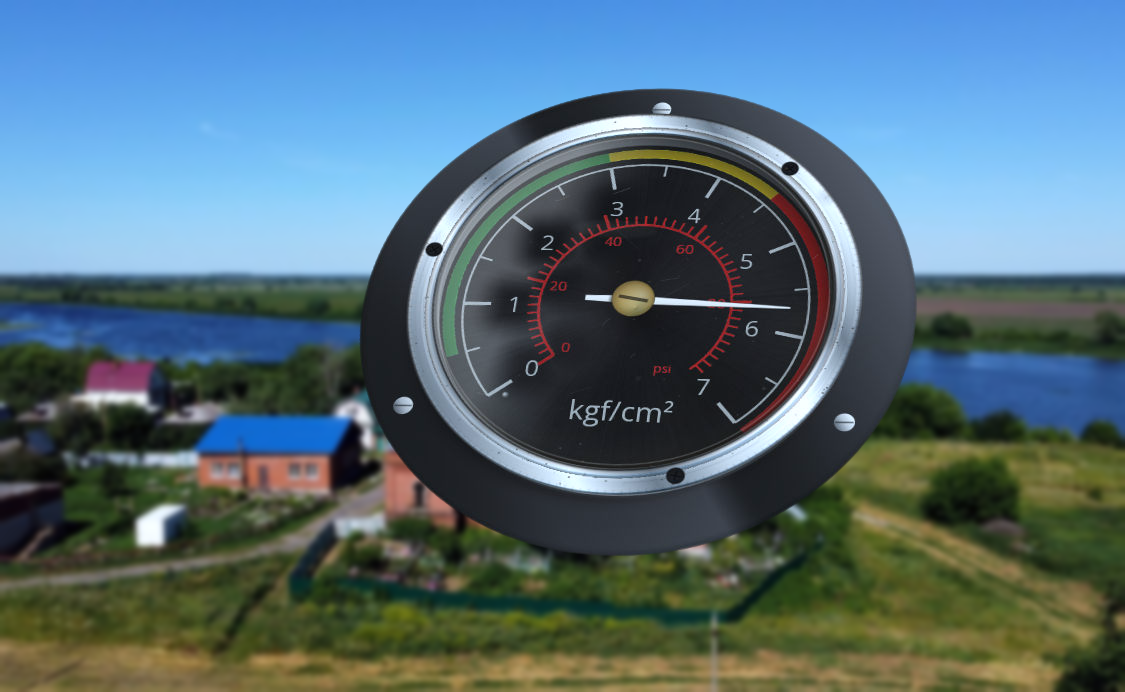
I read 5.75 (kg/cm²)
